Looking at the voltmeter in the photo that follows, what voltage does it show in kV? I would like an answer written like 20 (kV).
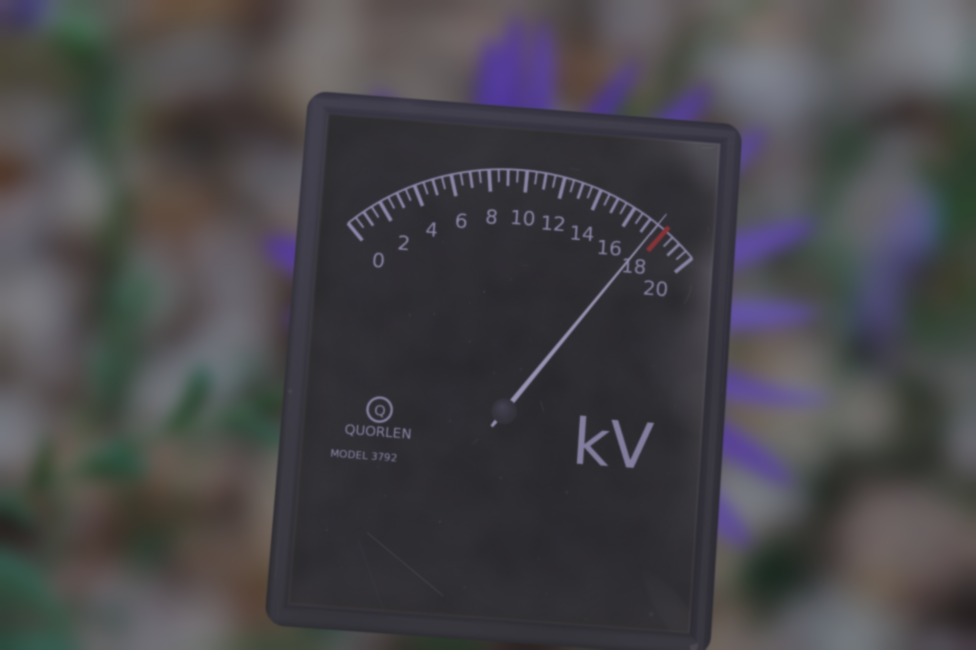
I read 17.5 (kV)
